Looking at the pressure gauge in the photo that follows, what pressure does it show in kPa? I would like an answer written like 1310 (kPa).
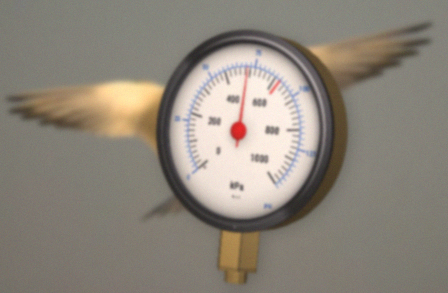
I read 500 (kPa)
